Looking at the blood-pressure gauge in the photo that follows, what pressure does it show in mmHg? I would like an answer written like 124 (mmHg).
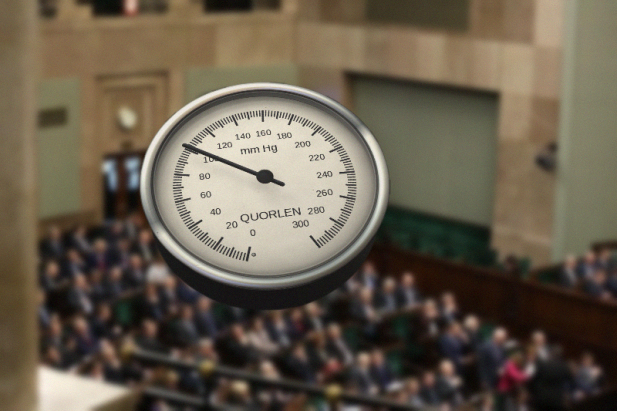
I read 100 (mmHg)
